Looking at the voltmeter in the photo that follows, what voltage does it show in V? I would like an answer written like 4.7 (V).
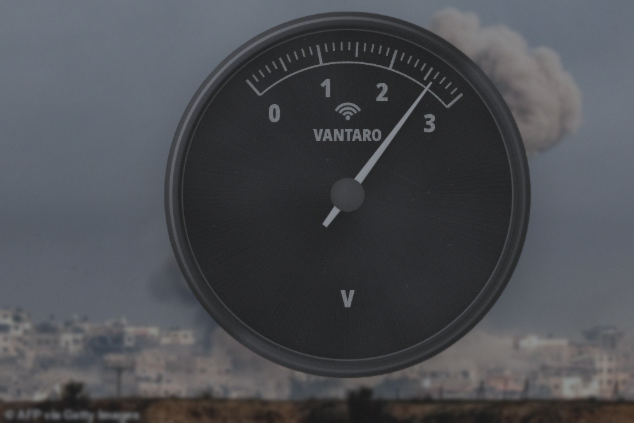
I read 2.6 (V)
